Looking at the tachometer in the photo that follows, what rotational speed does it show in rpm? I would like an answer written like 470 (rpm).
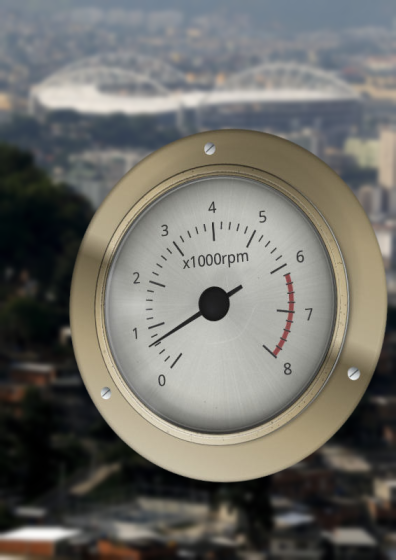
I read 600 (rpm)
